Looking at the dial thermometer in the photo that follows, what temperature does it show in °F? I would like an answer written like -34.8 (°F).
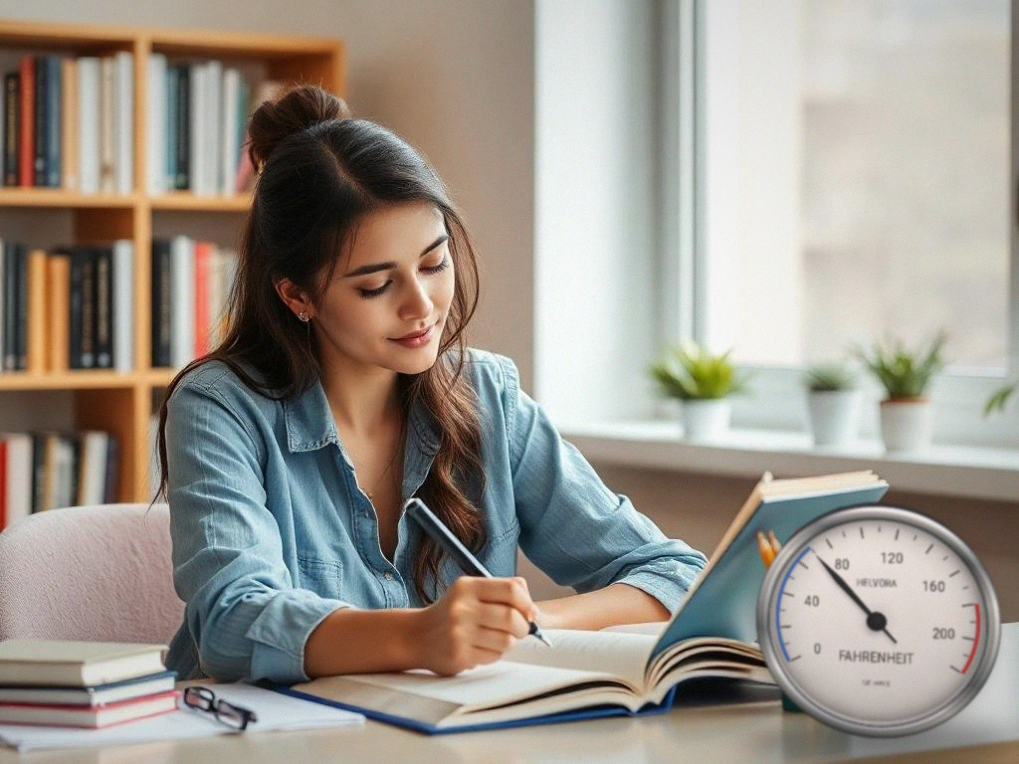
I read 70 (°F)
